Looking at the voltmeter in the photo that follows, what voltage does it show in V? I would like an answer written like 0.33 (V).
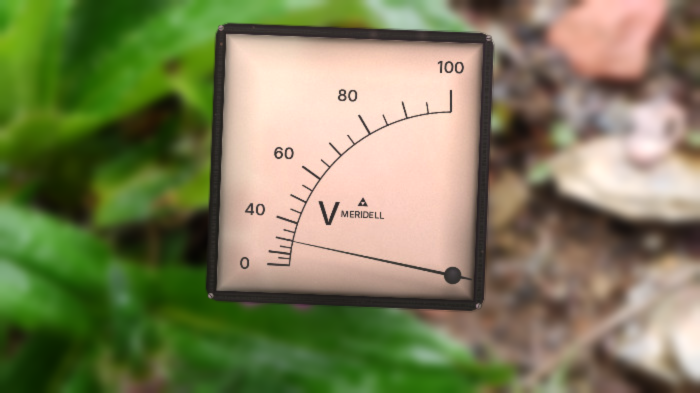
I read 30 (V)
